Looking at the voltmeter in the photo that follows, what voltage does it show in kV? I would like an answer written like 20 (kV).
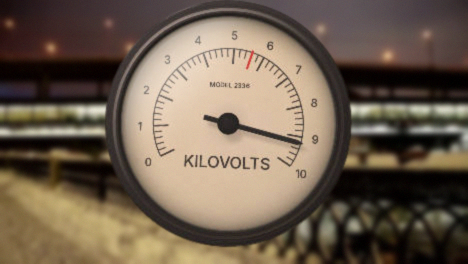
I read 9.2 (kV)
